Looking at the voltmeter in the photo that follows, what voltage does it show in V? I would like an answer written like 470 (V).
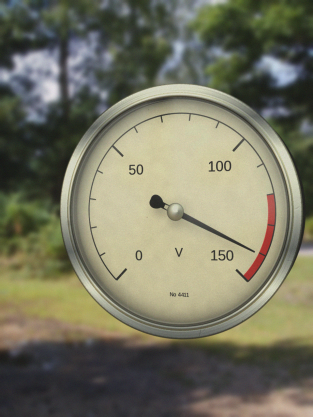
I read 140 (V)
